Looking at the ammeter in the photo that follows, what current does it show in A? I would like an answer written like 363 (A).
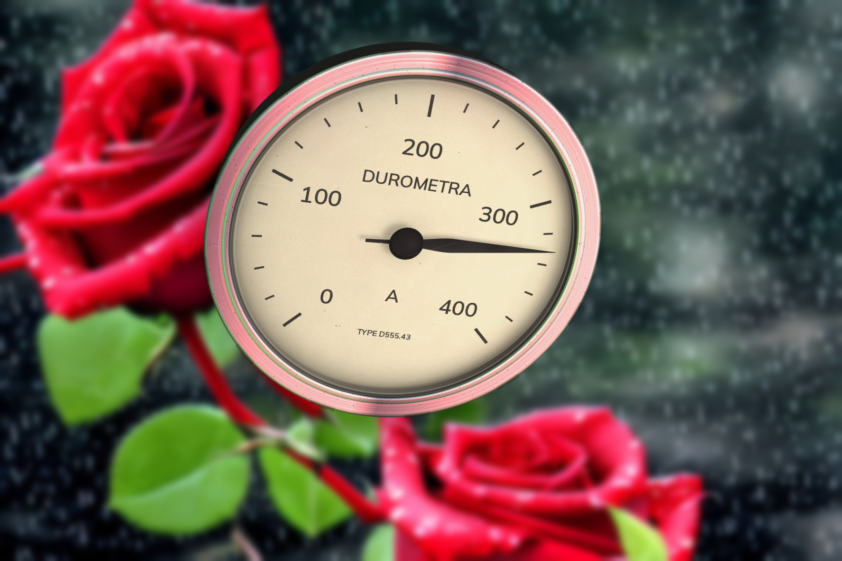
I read 330 (A)
